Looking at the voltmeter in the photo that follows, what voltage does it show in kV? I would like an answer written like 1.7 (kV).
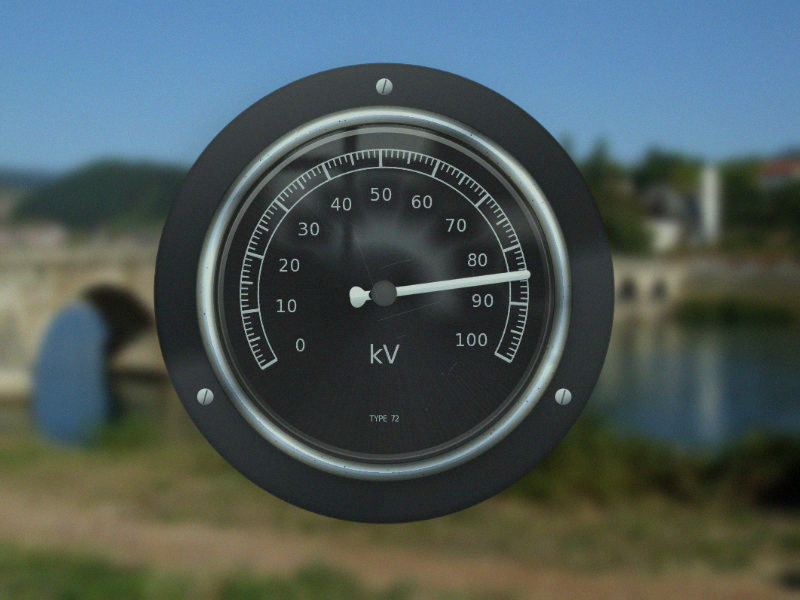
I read 85 (kV)
